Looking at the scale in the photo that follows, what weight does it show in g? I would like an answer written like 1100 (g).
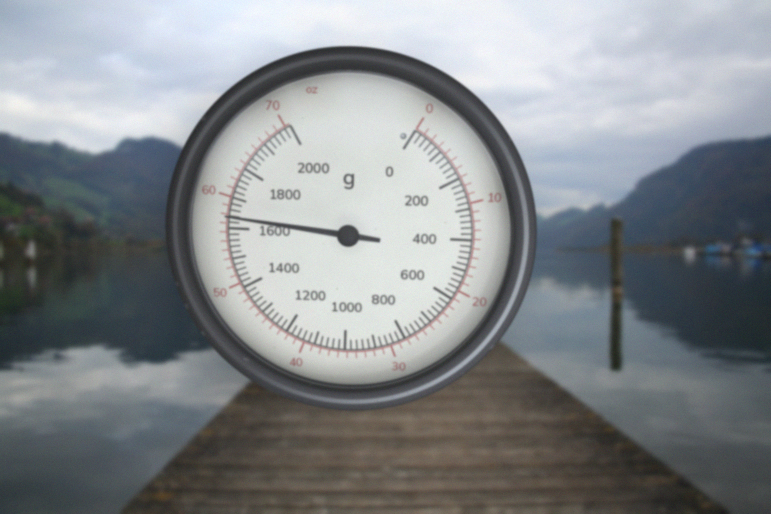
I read 1640 (g)
